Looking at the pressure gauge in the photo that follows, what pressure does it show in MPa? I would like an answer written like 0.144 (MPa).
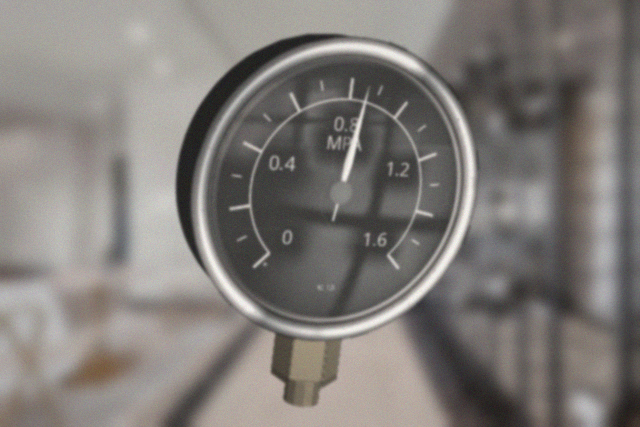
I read 0.85 (MPa)
